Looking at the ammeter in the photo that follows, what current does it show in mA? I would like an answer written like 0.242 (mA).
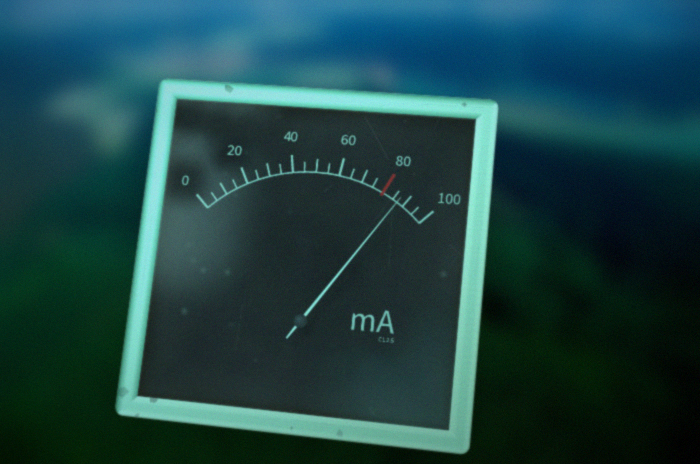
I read 87.5 (mA)
